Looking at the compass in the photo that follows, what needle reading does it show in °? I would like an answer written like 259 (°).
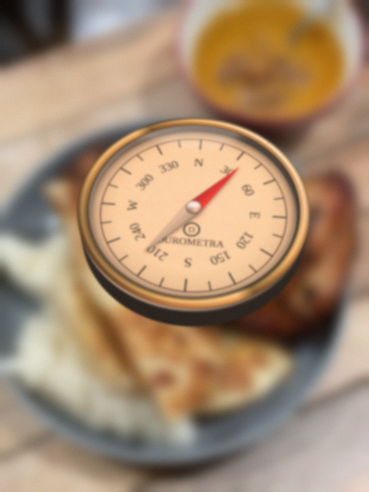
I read 37.5 (°)
